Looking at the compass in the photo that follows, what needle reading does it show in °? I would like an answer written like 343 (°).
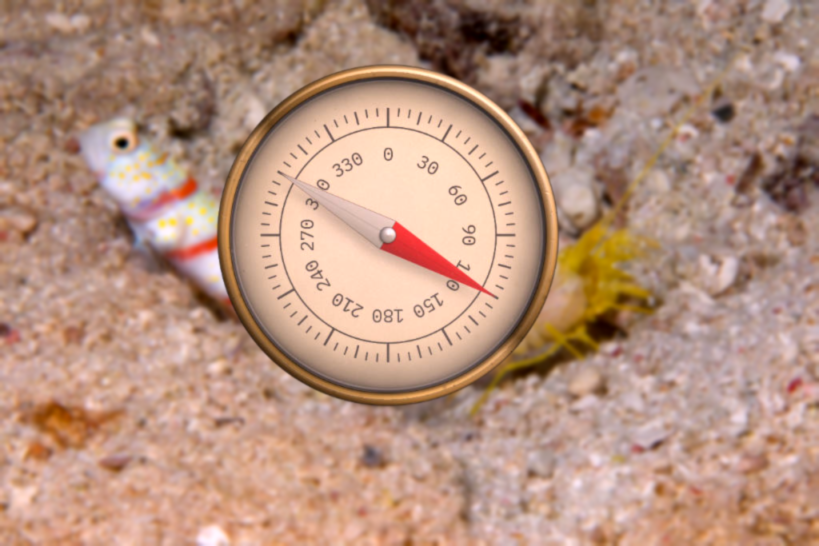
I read 120 (°)
